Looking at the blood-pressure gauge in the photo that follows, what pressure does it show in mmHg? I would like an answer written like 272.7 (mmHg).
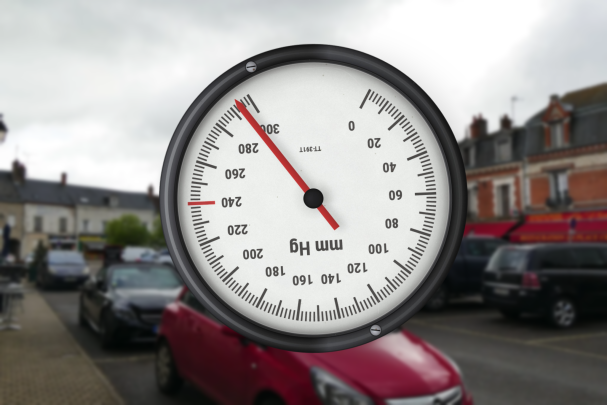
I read 294 (mmHg)
